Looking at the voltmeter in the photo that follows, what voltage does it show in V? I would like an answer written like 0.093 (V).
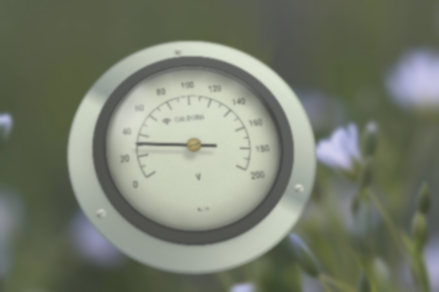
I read 30 (V)
